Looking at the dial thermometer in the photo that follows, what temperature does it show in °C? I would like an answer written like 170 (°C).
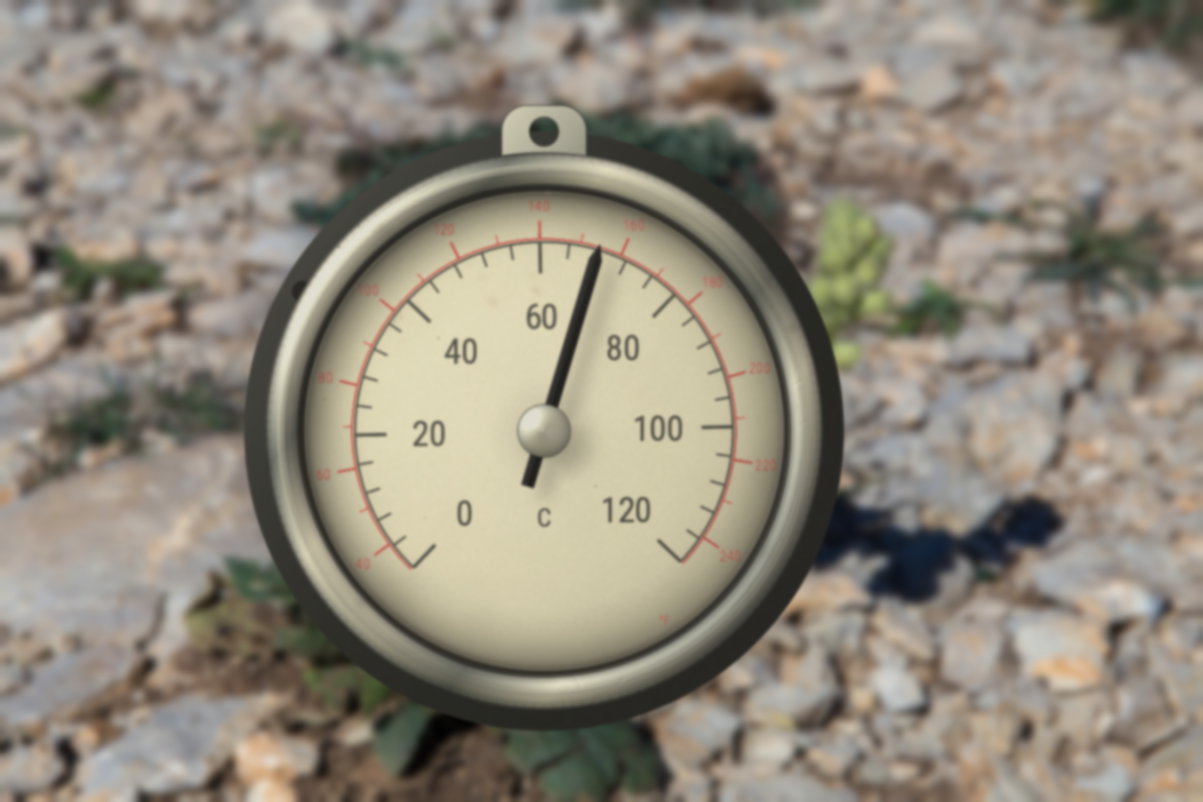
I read 68 (°C)
